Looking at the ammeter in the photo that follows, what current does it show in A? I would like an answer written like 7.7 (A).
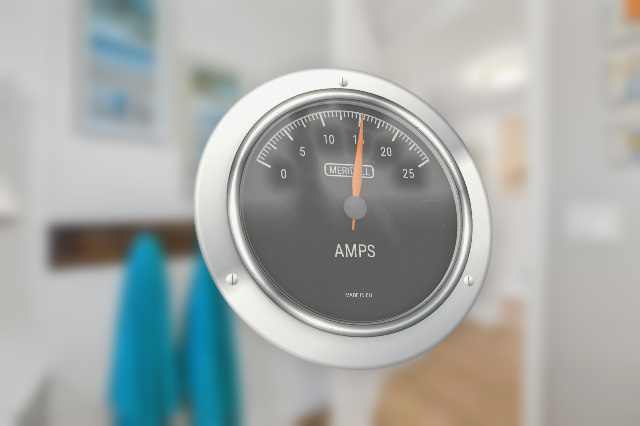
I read 15 (A)
